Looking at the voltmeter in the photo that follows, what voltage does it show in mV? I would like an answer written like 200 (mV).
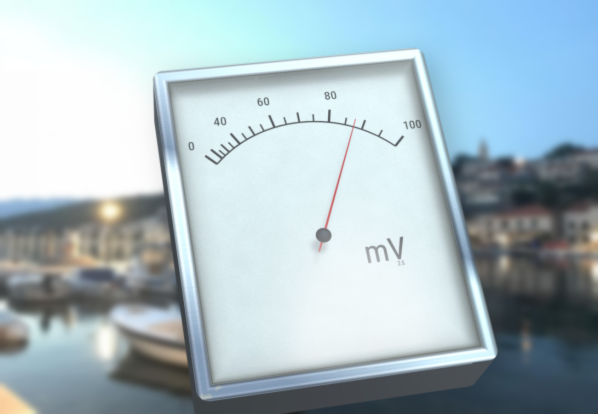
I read 87.5 (mV)
